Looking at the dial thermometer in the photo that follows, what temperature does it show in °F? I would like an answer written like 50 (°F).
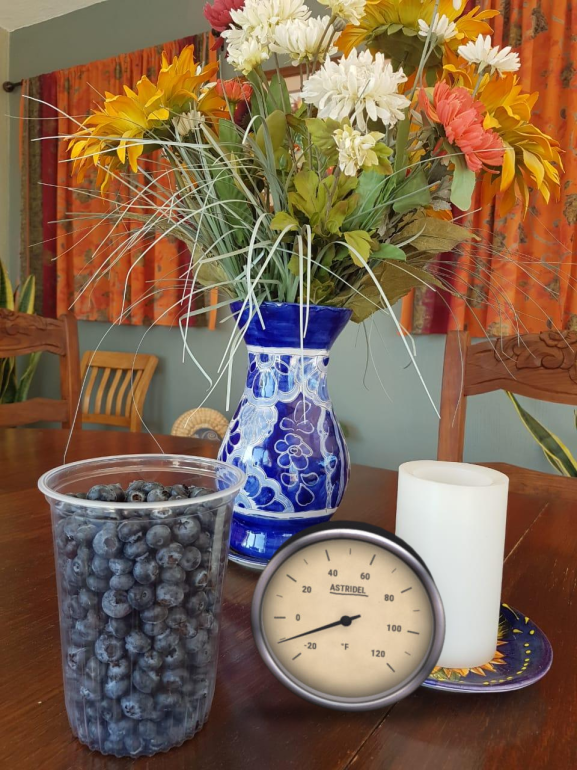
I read -10 (°F)
